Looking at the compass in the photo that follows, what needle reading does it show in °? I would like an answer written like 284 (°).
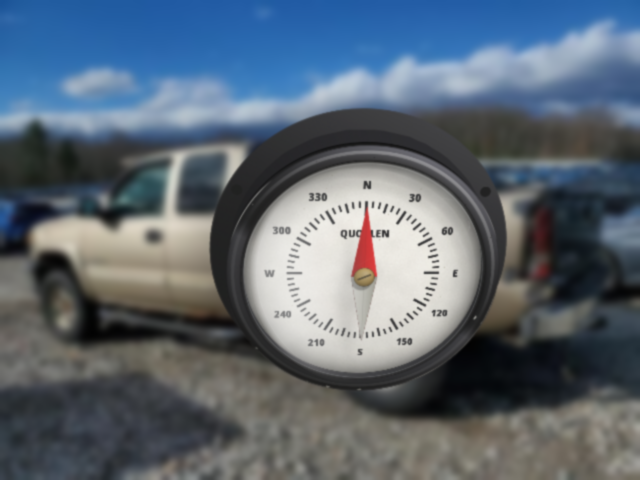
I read 0 (°)
